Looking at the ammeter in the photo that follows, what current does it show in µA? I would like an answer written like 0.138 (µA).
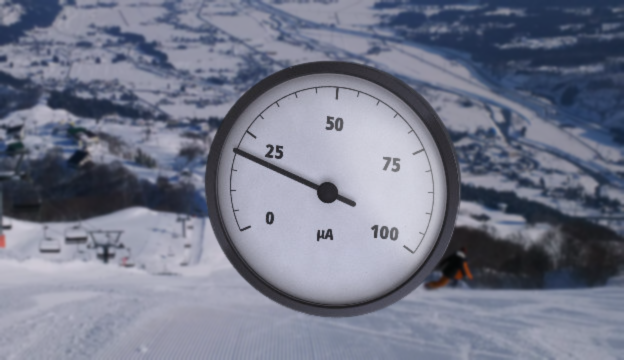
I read 20 (µA)
